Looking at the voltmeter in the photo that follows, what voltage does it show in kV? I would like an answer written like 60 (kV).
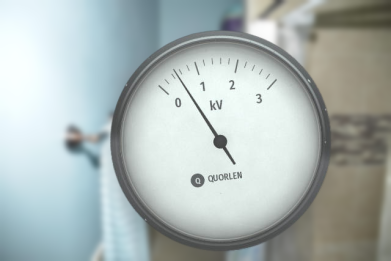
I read 0.5 (kV)
